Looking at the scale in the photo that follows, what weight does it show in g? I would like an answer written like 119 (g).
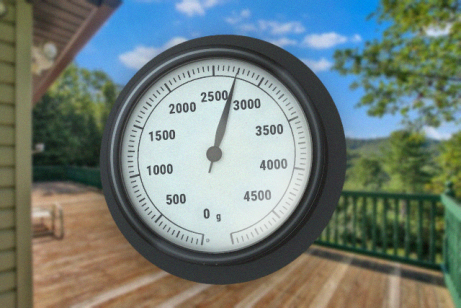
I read 2750 (g)
